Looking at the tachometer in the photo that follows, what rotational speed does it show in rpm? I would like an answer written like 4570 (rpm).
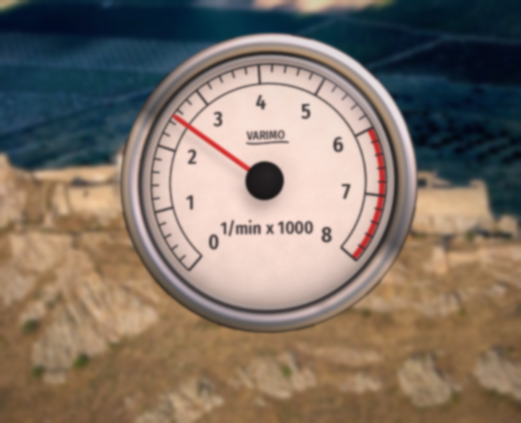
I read 2500 (rpm)
